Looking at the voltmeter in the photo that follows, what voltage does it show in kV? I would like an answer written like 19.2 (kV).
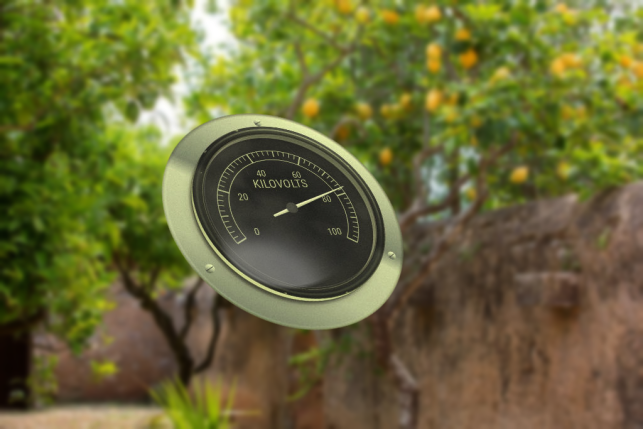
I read 78 (kV)
